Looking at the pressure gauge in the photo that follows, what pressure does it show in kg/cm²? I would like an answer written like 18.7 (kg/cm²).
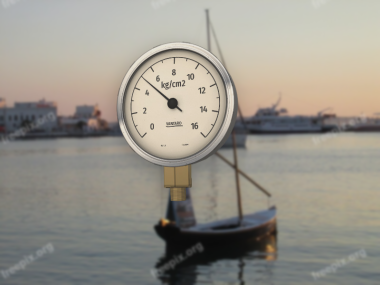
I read 5 (kg/cm²)
